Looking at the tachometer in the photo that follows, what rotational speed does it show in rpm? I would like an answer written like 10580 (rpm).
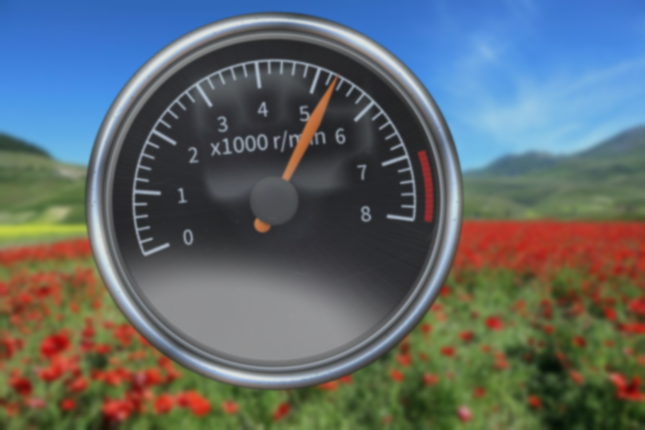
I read 5300 (rpm)
